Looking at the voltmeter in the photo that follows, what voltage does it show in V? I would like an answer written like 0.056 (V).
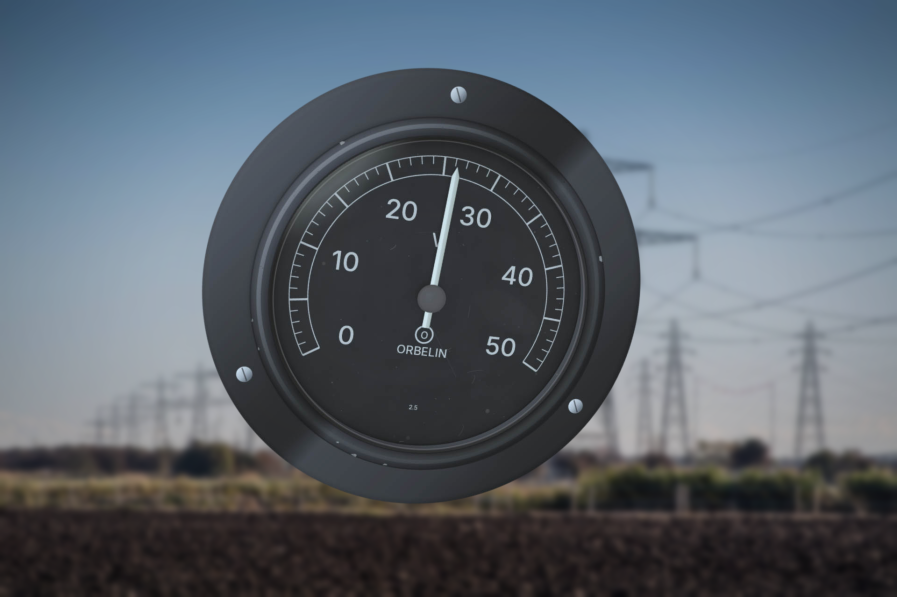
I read 26 (V)
